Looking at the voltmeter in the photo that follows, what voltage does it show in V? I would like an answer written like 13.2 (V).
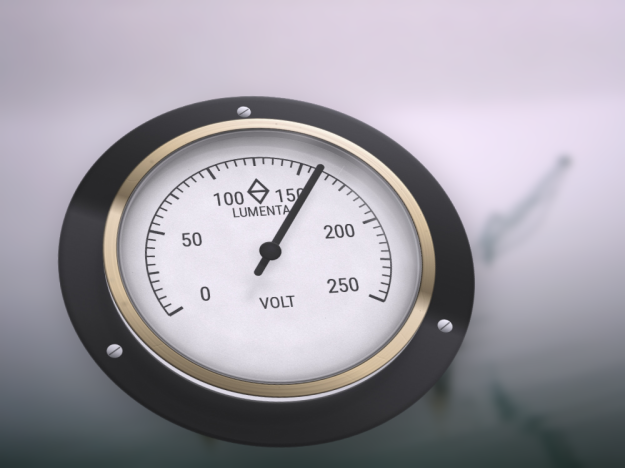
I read 160 (V)
